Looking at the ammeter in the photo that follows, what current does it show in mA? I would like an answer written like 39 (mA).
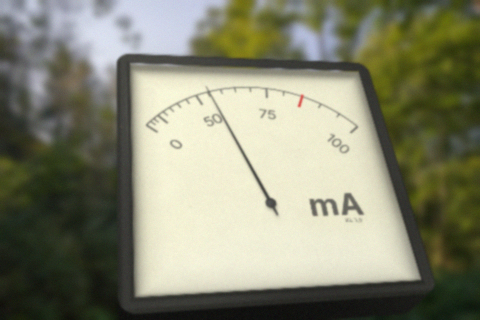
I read 55 (mA)
